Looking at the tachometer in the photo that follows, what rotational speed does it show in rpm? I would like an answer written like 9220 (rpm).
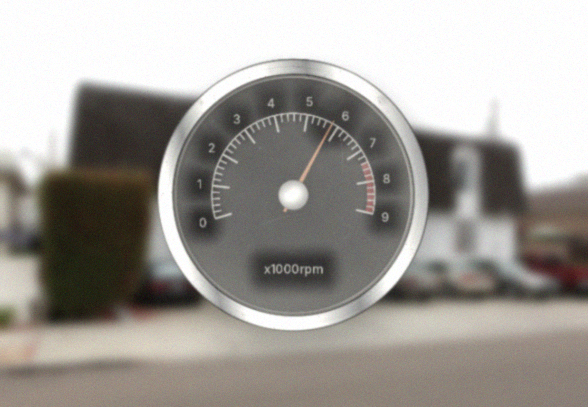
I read 5800 (rpm)
